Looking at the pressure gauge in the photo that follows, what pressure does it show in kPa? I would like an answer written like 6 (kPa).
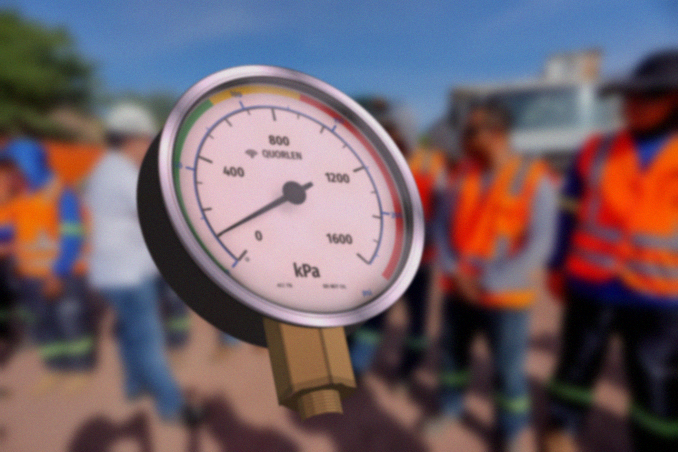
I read 100 (kPa)
